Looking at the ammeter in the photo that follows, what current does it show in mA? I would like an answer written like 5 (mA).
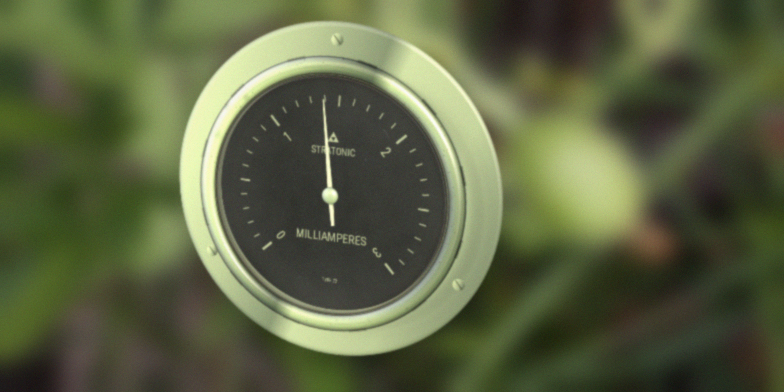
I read 1.4 (mA)
